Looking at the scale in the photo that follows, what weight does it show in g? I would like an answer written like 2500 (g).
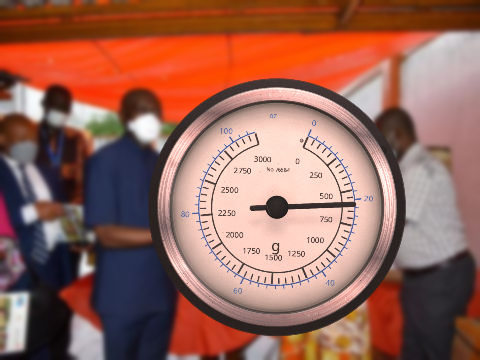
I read 600 (g)
